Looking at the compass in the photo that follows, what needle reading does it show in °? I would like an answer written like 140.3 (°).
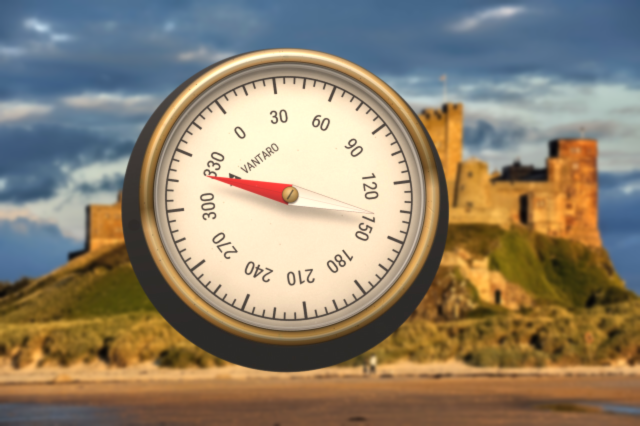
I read 320 (°)
